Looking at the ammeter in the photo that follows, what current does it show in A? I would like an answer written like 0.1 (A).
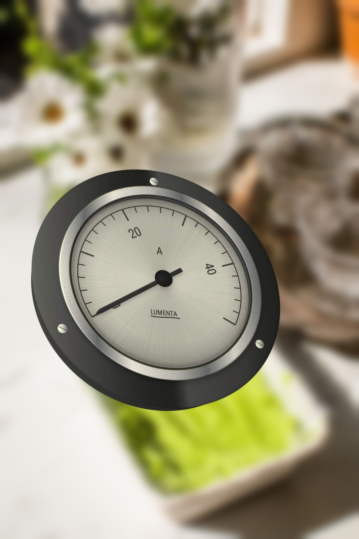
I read 0 (A)
